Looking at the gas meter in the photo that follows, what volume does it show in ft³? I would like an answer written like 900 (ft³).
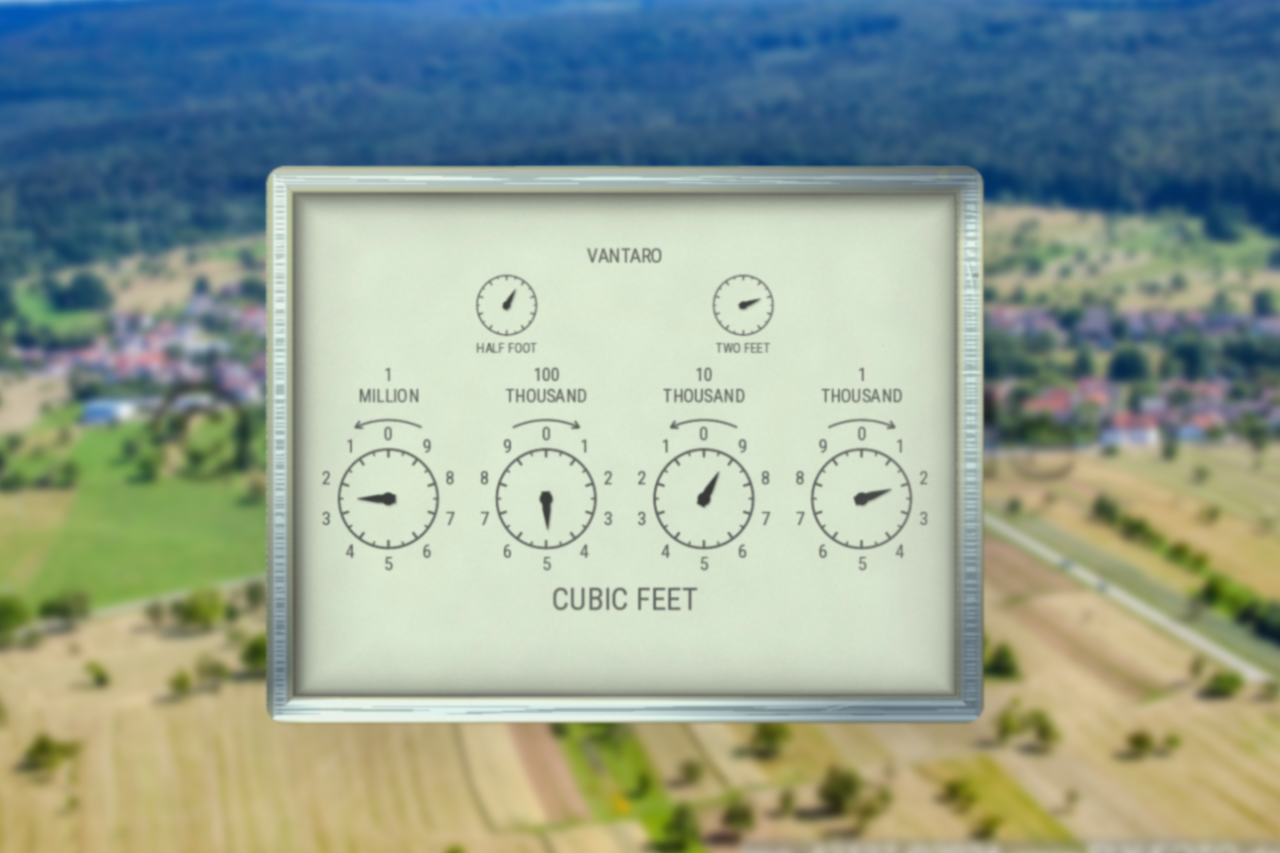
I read 249200 (ft³)
